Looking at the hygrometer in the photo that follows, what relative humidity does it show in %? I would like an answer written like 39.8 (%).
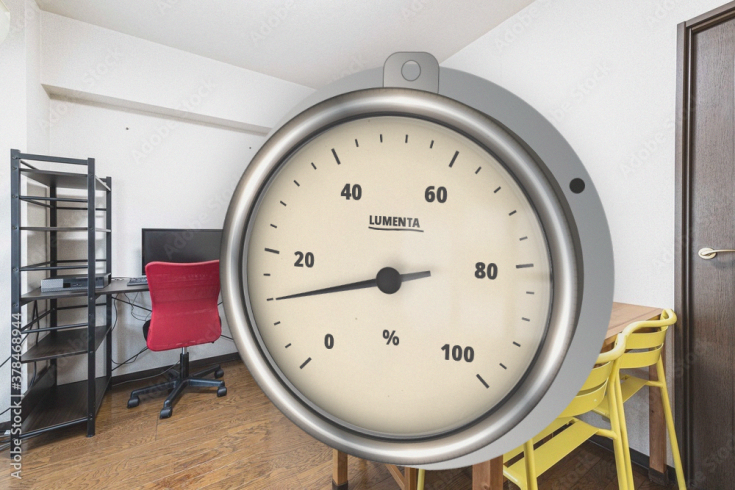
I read 12 (%)
